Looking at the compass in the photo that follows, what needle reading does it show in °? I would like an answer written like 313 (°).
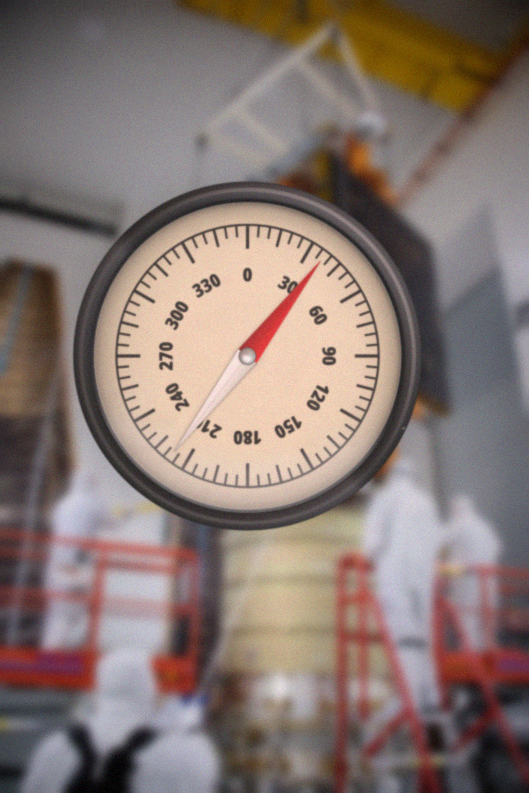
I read 37.5 (°)
